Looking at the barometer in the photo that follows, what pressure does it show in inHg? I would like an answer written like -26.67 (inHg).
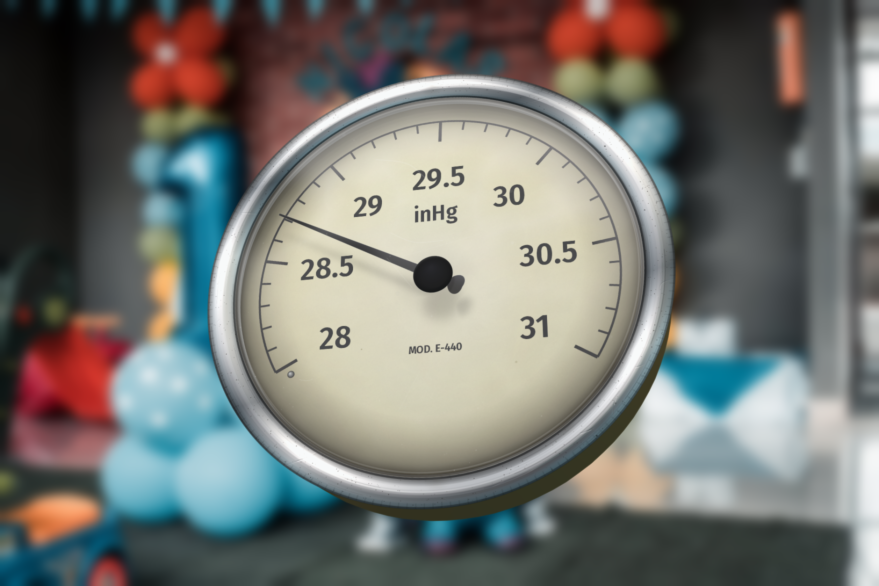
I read 28.7 (inHg)
